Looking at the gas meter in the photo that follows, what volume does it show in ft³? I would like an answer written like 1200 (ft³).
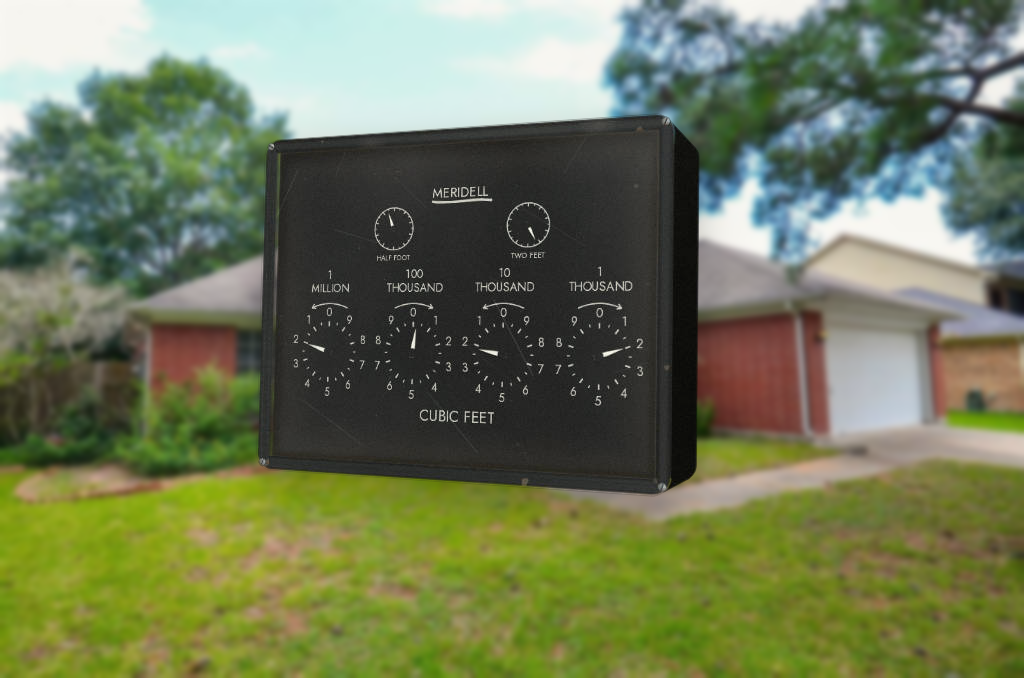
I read 202200 (ft³)
